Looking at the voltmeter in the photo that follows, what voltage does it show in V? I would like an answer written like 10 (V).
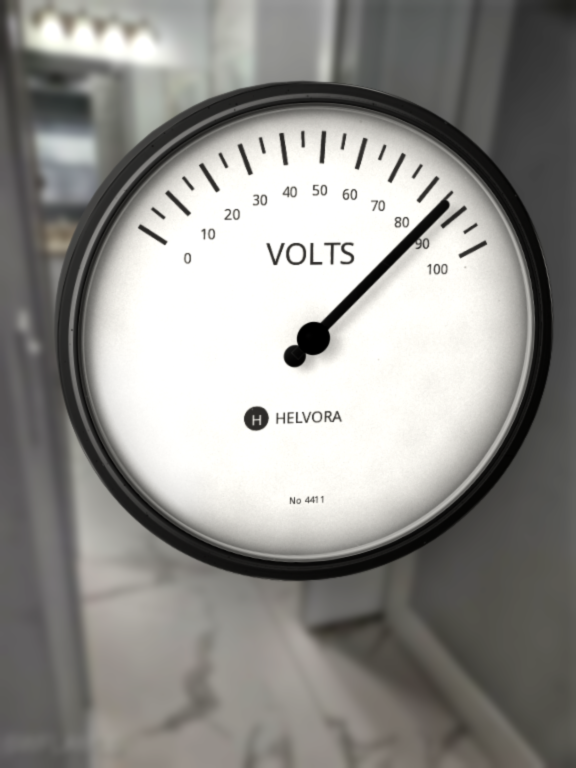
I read 85 (V)
